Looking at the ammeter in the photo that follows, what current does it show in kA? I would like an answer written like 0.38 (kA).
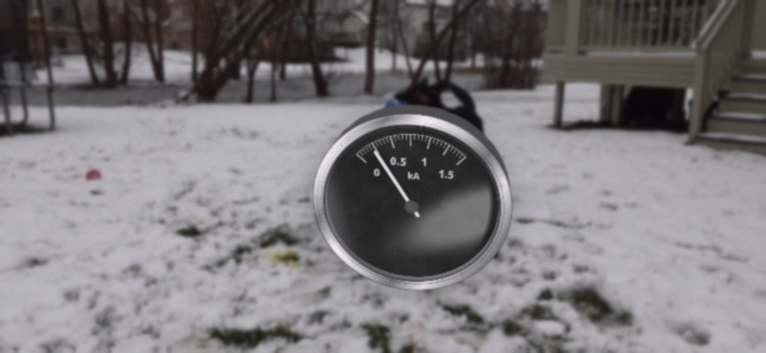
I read 0.25 (kA)
